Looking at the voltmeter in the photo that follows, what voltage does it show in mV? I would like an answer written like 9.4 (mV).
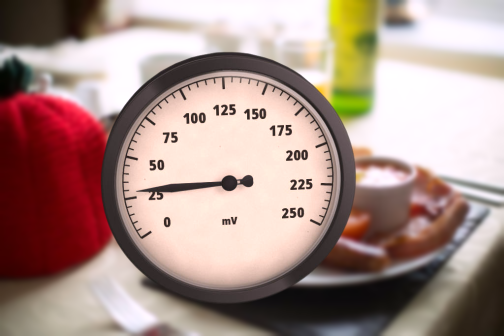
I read 30 (mV)
